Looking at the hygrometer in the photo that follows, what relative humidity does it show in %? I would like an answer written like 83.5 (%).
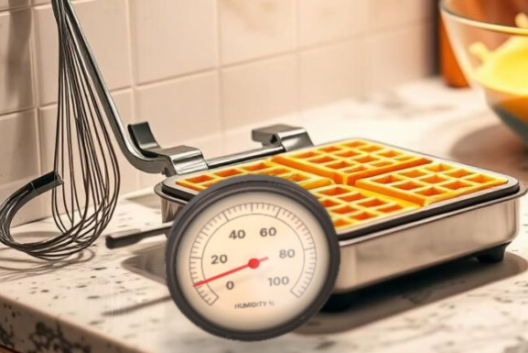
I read 10 (%)
